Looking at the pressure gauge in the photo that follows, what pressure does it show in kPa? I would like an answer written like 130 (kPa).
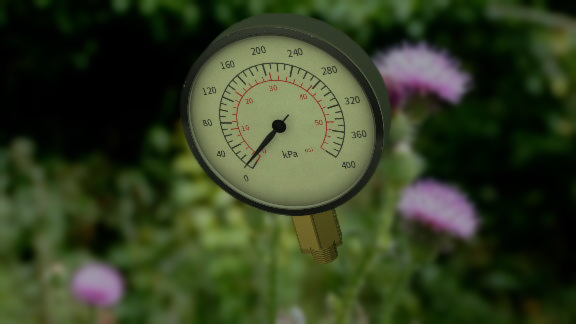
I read 10 (kPa)
